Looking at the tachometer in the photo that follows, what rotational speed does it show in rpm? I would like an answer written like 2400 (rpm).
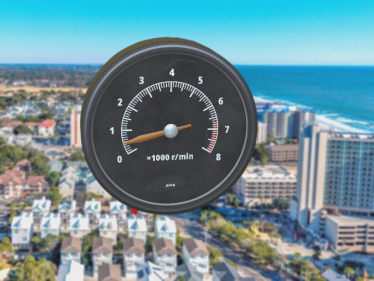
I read 500 (rpm)
